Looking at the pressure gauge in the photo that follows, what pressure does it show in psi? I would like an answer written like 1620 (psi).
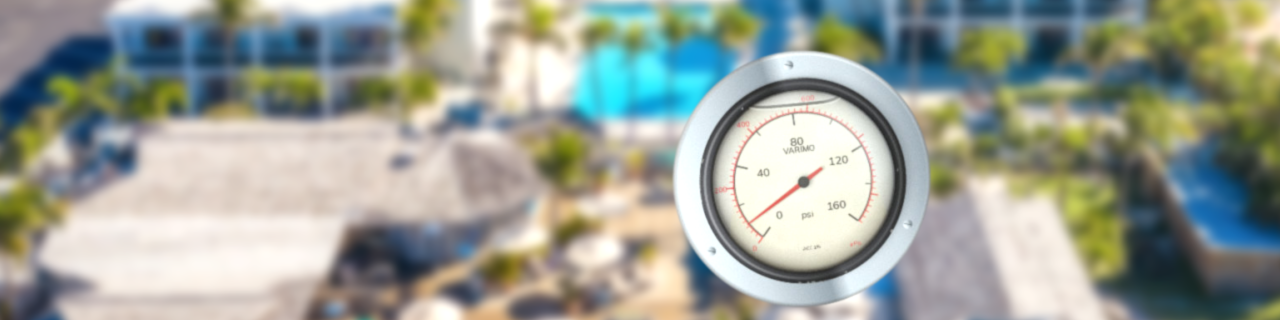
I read 10 (psi)
